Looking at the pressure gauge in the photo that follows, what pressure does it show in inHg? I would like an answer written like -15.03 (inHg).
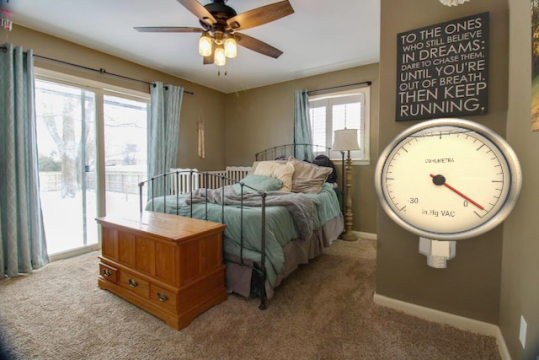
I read -1 (inHg)
